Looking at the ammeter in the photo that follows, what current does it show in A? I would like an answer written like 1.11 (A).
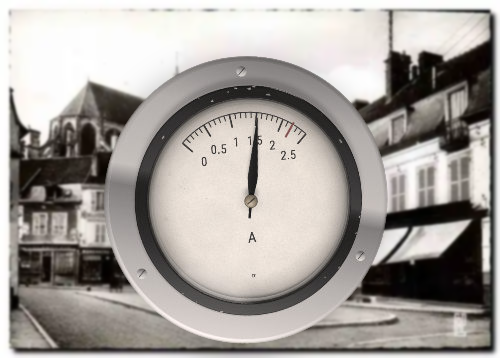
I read 1.5 (A)
